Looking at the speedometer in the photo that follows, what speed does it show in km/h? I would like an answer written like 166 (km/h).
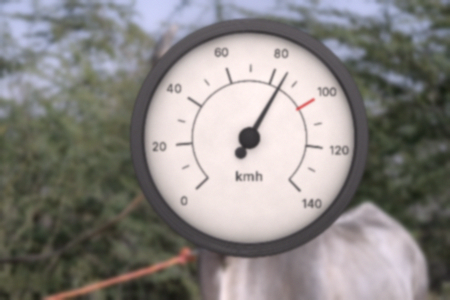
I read 85 (km/h)
